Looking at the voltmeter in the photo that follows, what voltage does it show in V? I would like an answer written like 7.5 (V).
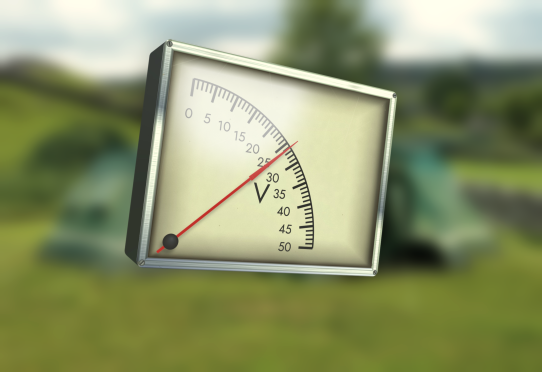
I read 26 (V)
